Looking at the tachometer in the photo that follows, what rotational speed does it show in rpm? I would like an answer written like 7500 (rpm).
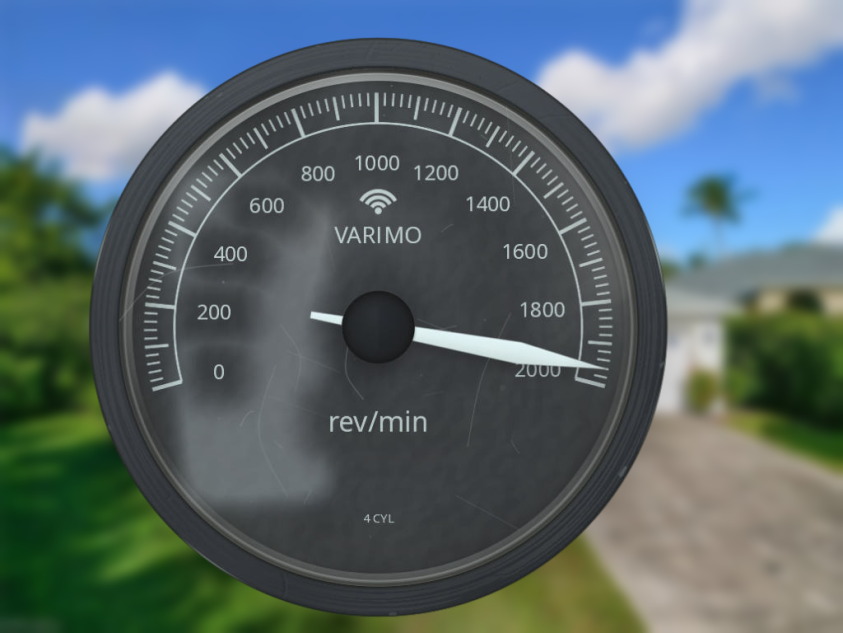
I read 1960 (rpm)
